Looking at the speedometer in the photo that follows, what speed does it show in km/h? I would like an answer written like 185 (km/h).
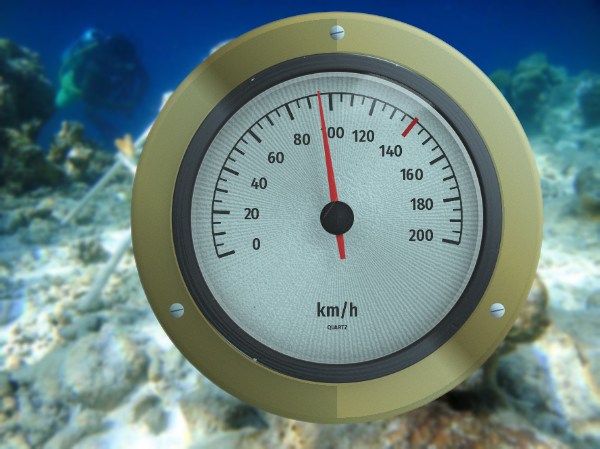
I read 95 (km/h)
